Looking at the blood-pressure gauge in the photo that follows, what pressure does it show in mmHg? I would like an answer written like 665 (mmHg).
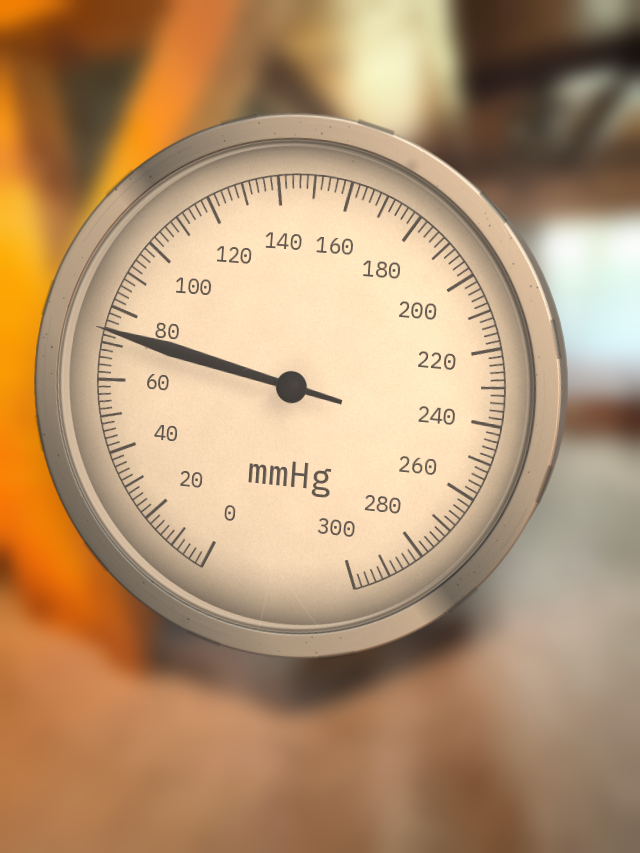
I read 74 (mmHg)
